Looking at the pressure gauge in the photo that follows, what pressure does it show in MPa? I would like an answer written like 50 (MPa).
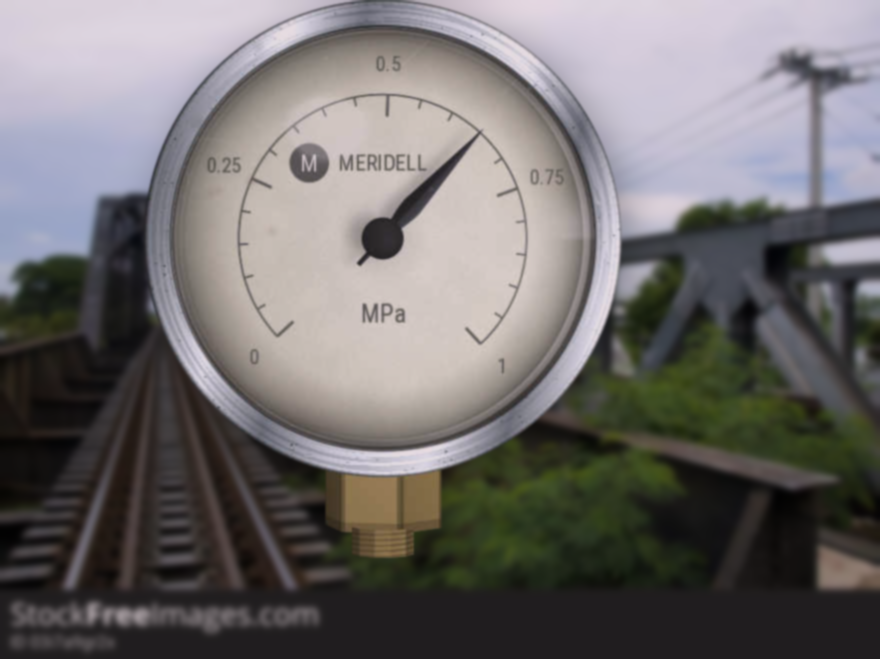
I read 0.65 (MPa)
